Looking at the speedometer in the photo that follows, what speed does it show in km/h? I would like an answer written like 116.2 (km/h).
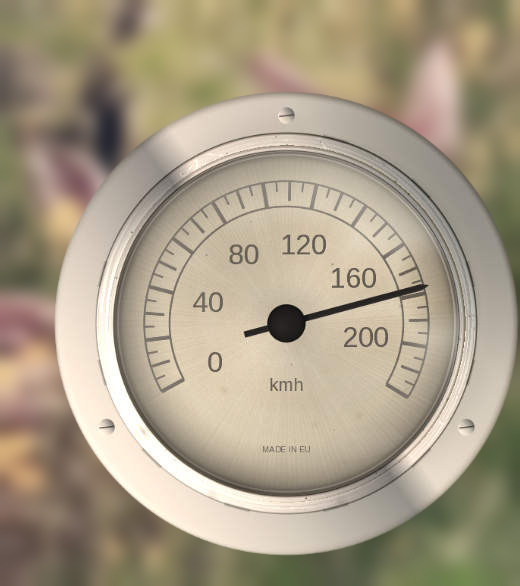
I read 177.5 (km/h)
